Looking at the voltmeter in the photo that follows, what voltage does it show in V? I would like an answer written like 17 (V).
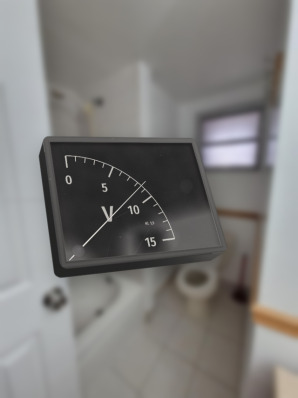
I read 8.5 (V)
